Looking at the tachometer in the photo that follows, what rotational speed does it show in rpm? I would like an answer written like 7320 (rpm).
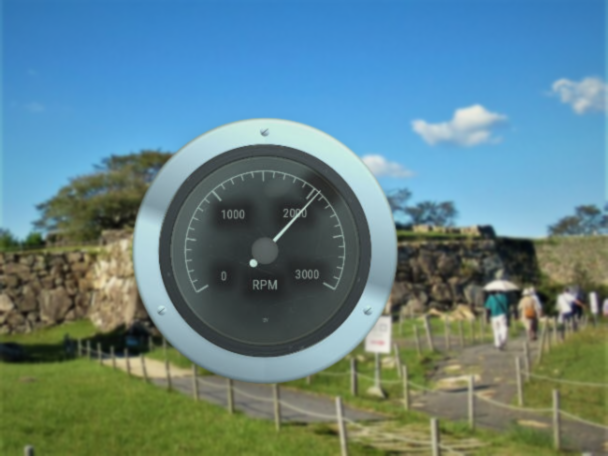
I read 2050 (rpm)
